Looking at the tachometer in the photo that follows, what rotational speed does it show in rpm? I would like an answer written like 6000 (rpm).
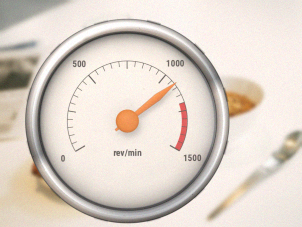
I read 1075 (rpm)
